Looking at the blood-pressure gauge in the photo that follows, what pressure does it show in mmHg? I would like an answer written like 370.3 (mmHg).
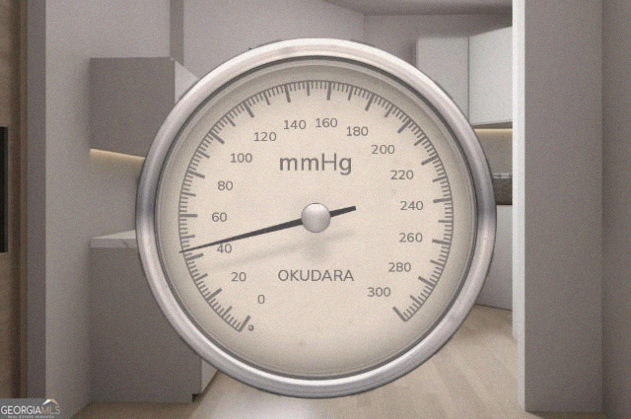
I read 44 (mmHg)
